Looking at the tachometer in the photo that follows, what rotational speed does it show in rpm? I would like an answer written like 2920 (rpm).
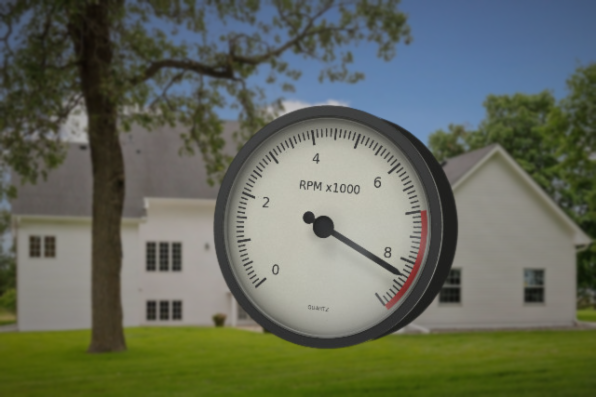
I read 8300 (rpm)
